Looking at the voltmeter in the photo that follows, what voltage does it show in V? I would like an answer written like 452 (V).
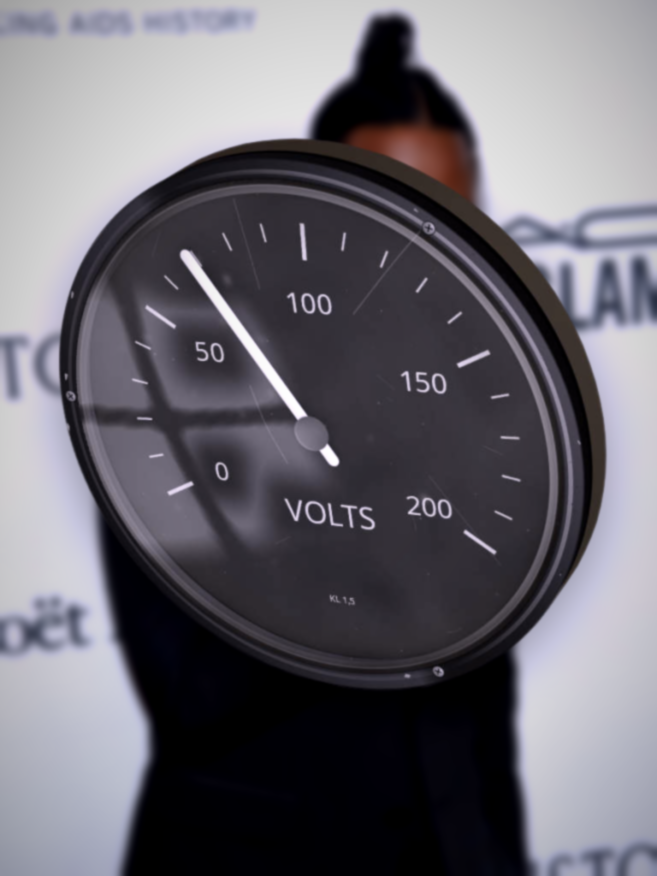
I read 70 (V)
